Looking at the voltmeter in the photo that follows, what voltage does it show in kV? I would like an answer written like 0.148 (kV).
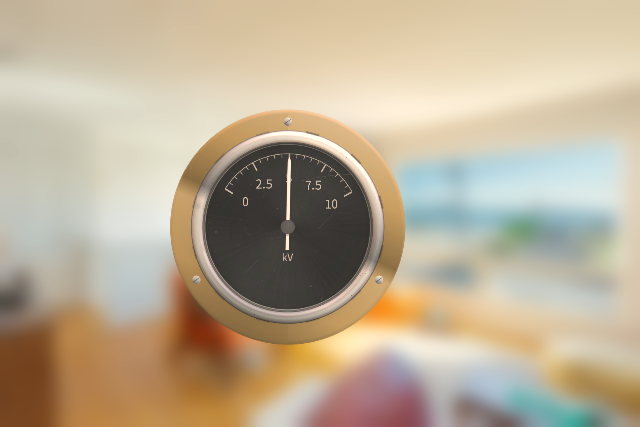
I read 5 (kV)
